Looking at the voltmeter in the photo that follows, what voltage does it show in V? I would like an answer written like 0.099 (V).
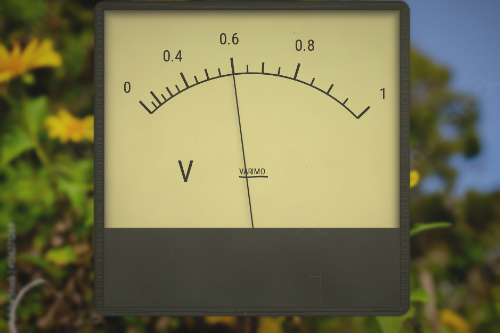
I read 0.6 (V)
